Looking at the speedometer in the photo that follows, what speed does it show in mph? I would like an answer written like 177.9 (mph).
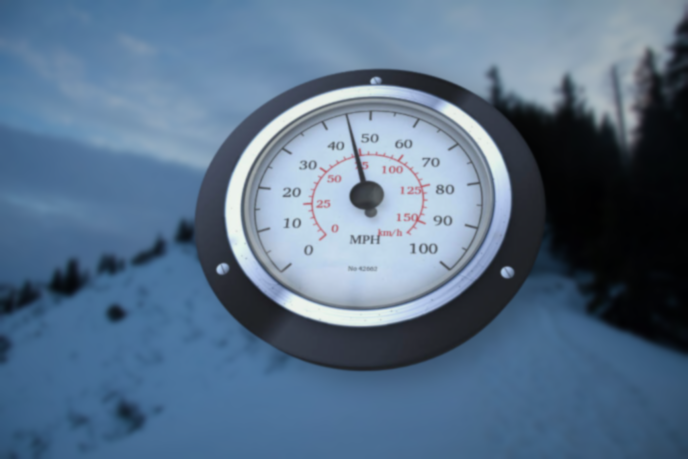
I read 45 (mph)
